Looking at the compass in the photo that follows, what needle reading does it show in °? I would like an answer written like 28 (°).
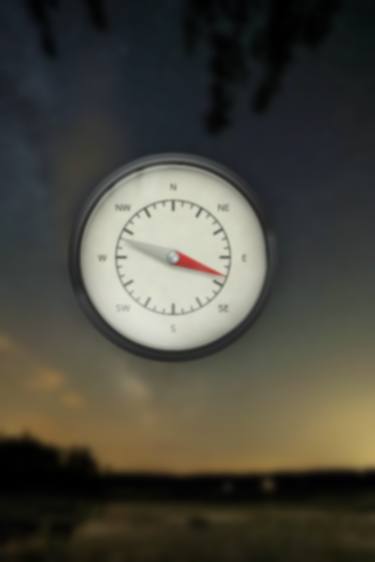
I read 110 (°)
